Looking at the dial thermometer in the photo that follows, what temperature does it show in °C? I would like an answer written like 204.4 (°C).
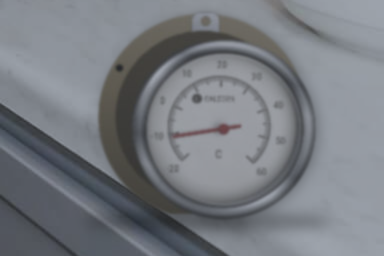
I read -10 (°C)
